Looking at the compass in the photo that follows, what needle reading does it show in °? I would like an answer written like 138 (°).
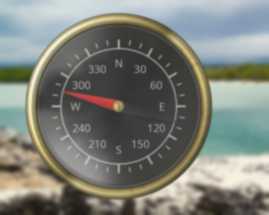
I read 285 (°)
